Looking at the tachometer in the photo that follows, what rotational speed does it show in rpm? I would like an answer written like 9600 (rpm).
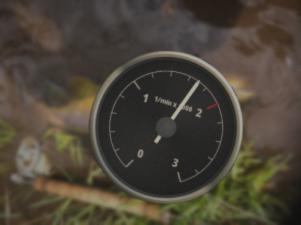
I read 1700 (rpm)
